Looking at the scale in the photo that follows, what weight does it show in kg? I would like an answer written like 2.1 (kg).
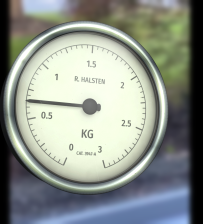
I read 0.65 (kg)
